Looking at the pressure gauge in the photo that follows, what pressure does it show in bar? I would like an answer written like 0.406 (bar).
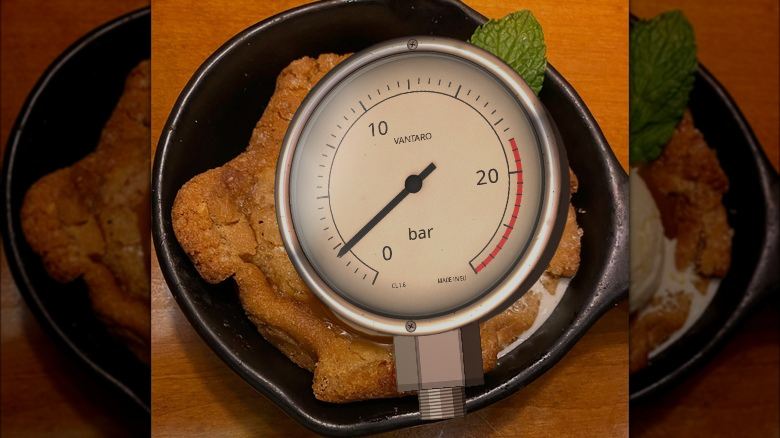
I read 2 (bar)
